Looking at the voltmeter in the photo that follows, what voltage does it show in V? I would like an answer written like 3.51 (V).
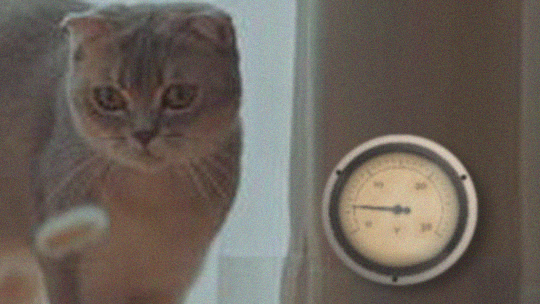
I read 4 (V)
